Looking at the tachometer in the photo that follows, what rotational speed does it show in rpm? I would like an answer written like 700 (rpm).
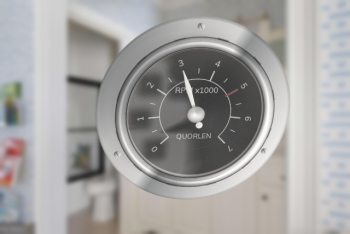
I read 3000 (rpm)
